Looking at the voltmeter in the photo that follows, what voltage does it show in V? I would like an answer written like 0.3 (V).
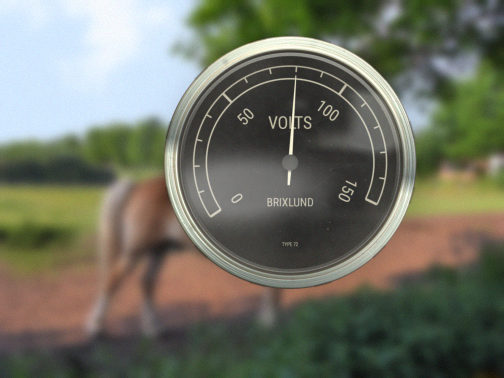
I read 80 (V)
